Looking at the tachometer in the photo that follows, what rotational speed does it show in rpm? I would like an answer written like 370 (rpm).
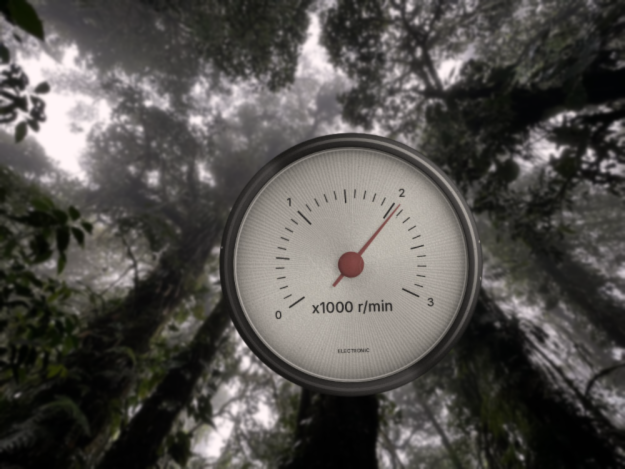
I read 2050 (rpm)
